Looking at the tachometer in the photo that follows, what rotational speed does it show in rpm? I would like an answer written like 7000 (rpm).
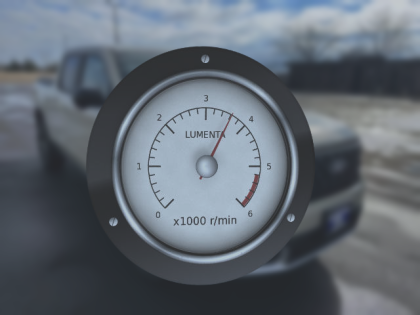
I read 3600 (rpm)
